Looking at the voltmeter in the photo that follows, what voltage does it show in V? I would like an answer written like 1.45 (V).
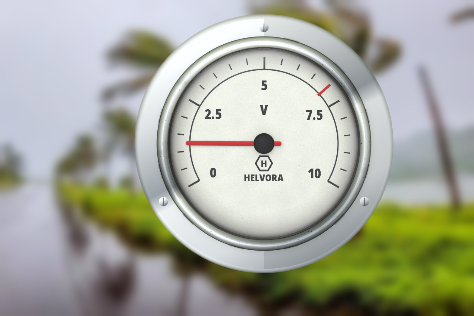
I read 1.25 (V)
